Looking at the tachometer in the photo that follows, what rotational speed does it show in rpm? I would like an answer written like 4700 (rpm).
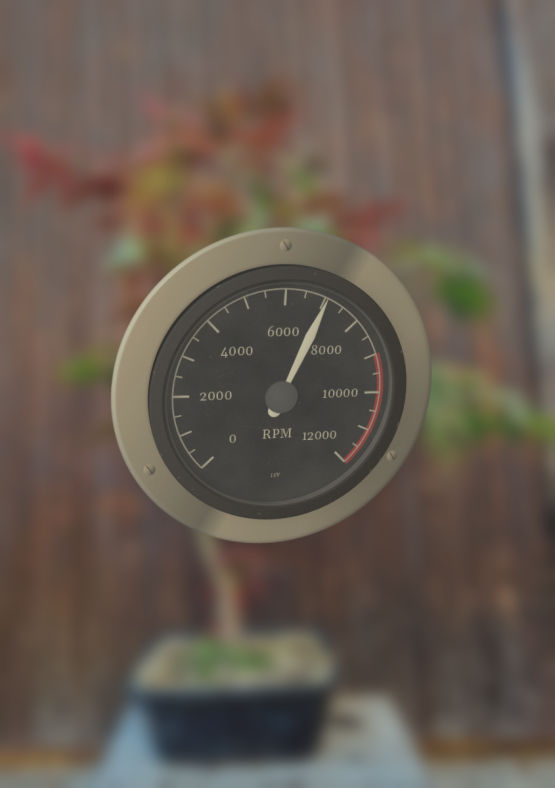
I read 7000 (rpm)
